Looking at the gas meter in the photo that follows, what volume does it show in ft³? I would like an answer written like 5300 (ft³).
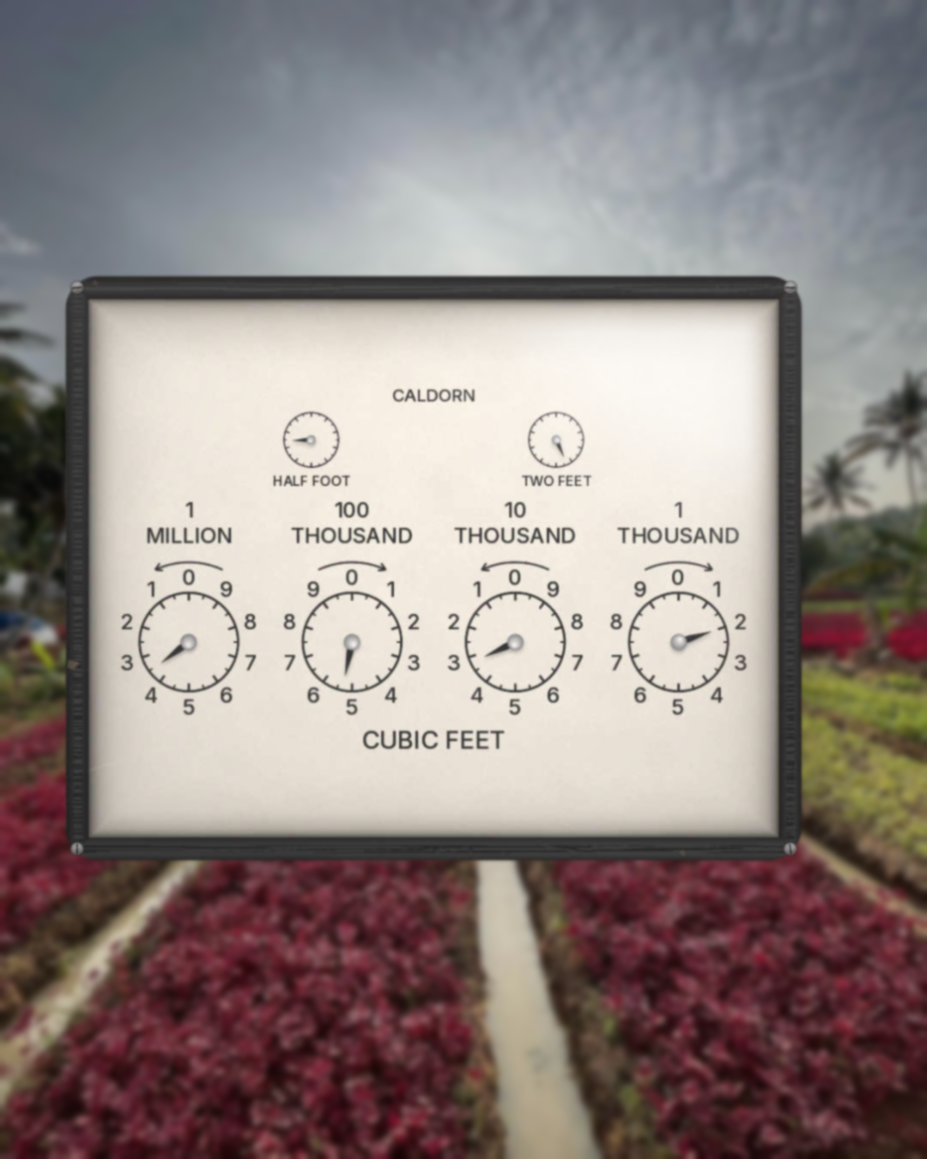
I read 353200 (ft³)
